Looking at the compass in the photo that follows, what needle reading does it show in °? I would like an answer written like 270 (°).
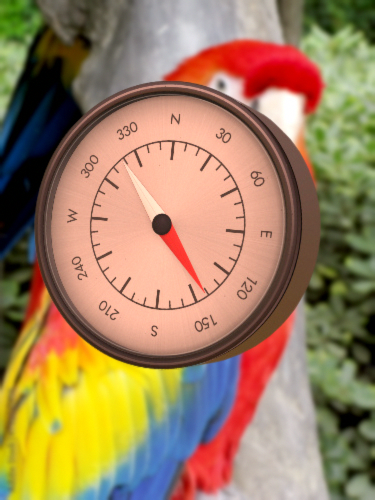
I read 140 (°)
